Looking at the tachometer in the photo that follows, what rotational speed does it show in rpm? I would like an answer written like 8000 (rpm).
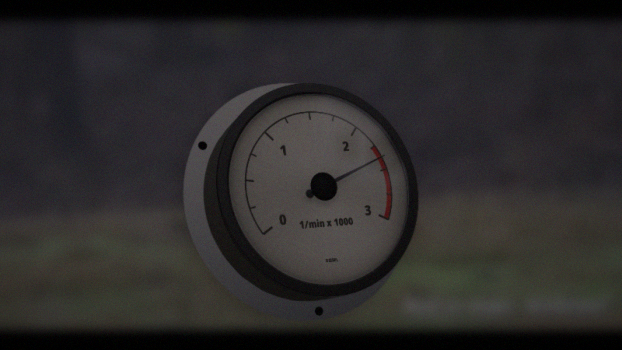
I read 2375 (rpm)
